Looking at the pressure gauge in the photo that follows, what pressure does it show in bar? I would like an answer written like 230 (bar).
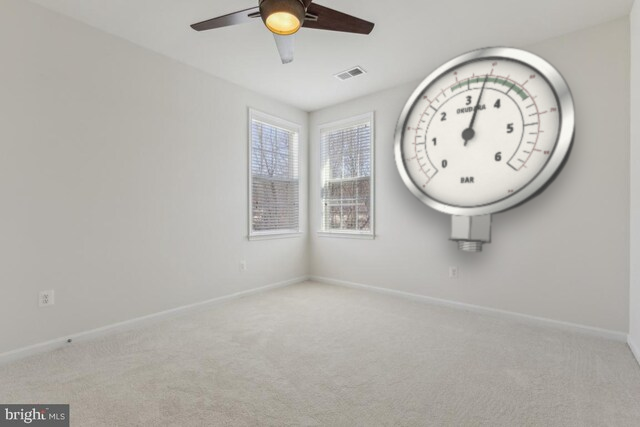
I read 3.4 (bar)
